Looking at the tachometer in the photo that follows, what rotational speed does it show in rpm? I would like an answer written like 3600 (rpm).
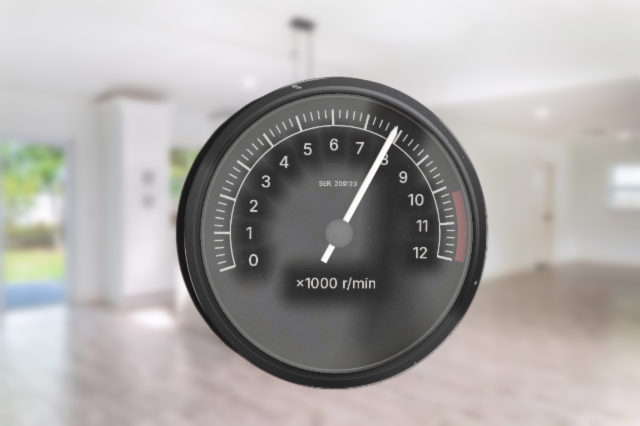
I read 7800 (rpm)
